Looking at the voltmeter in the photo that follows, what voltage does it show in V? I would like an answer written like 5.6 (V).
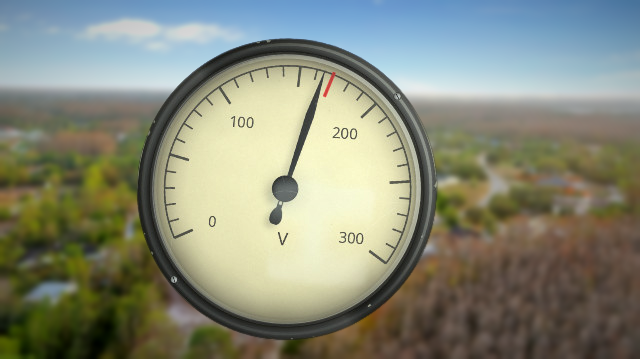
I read 165 (V)
